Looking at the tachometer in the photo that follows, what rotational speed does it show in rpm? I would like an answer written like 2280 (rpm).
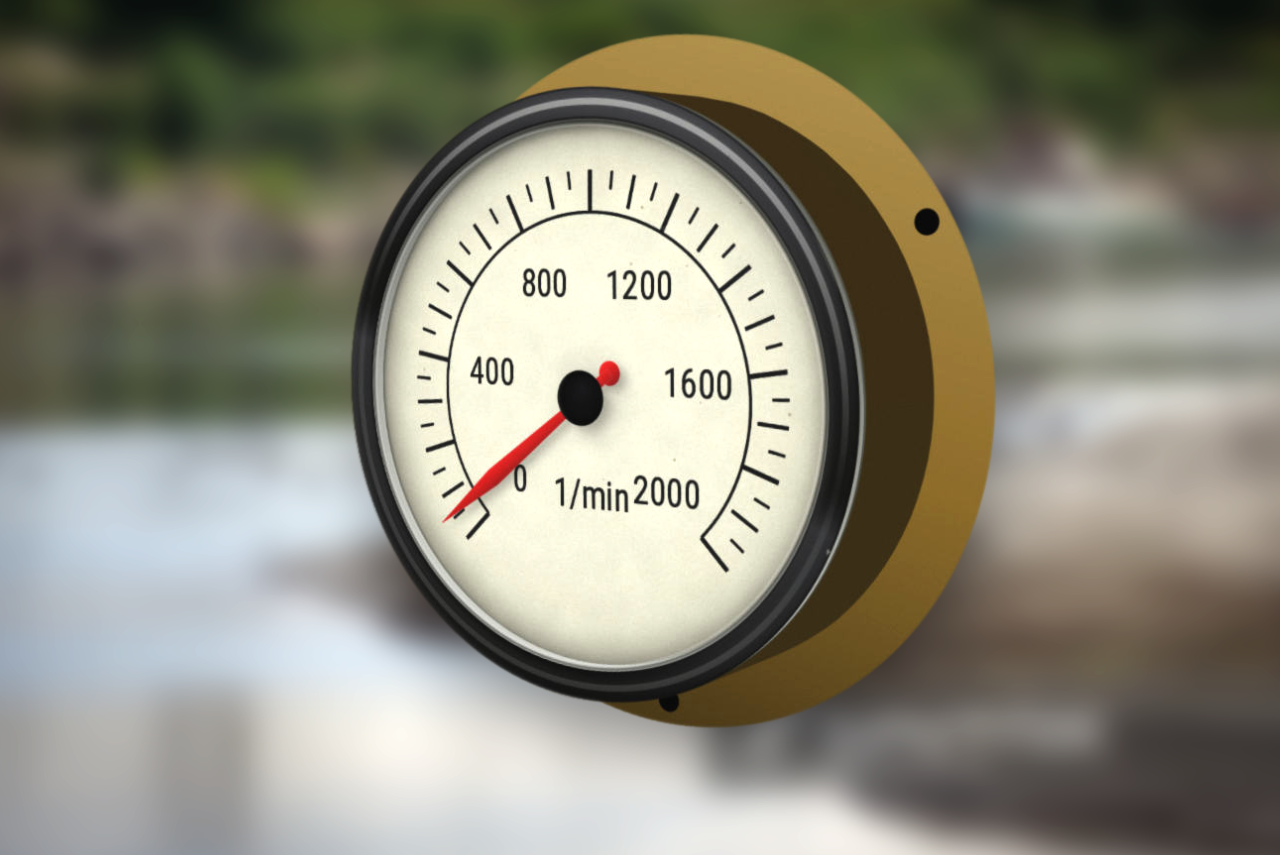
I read 50 (rpm)
